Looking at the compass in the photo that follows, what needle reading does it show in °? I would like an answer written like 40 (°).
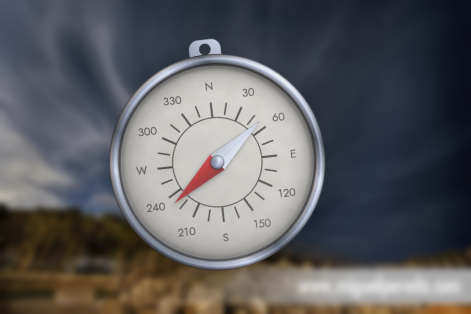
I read 232.5 (°)
